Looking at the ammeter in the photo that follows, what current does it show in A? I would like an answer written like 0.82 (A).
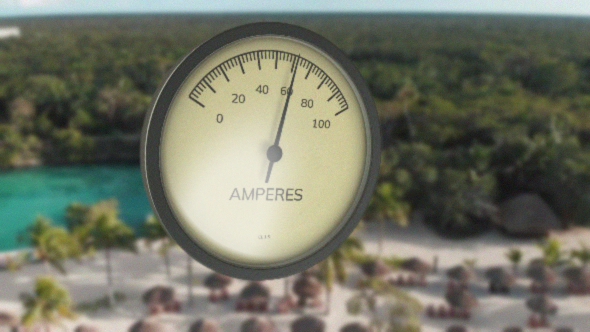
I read 60 (A)
